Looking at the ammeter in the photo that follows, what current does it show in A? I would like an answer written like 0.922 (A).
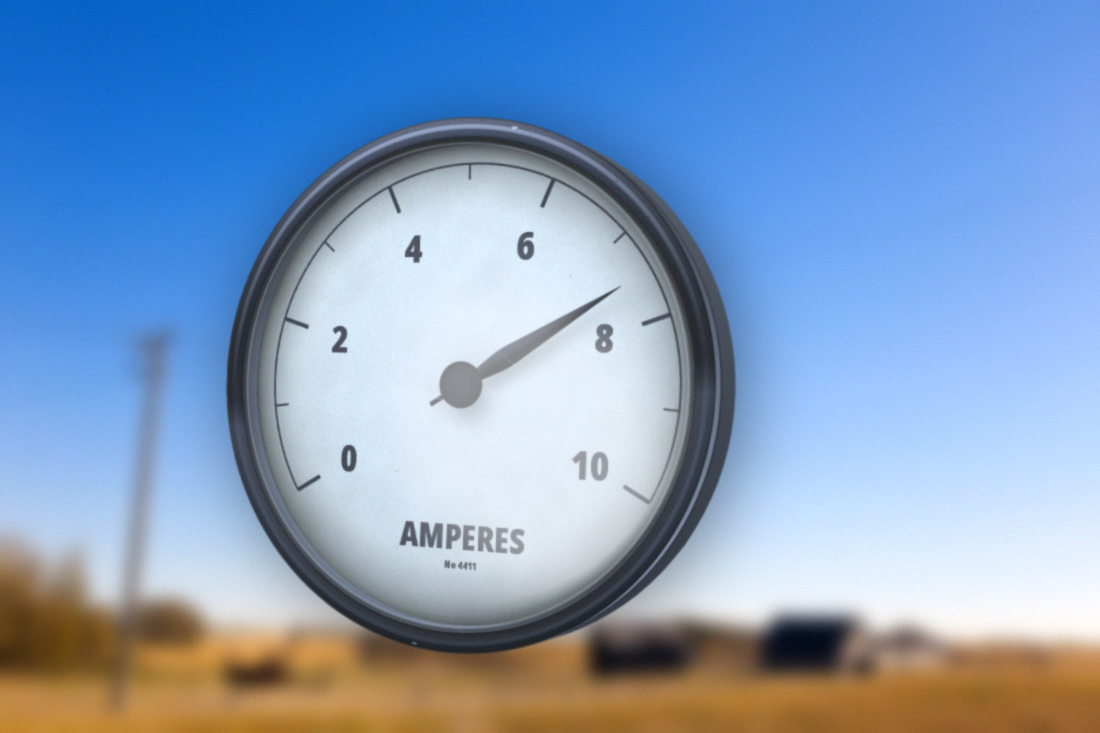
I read 7.5 (A)
